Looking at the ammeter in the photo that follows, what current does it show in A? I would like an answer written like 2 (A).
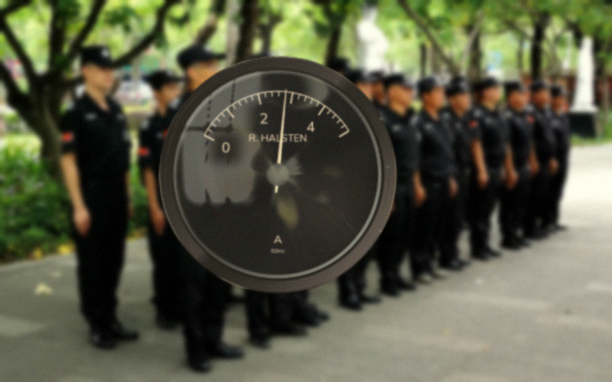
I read 2.8 (A)
